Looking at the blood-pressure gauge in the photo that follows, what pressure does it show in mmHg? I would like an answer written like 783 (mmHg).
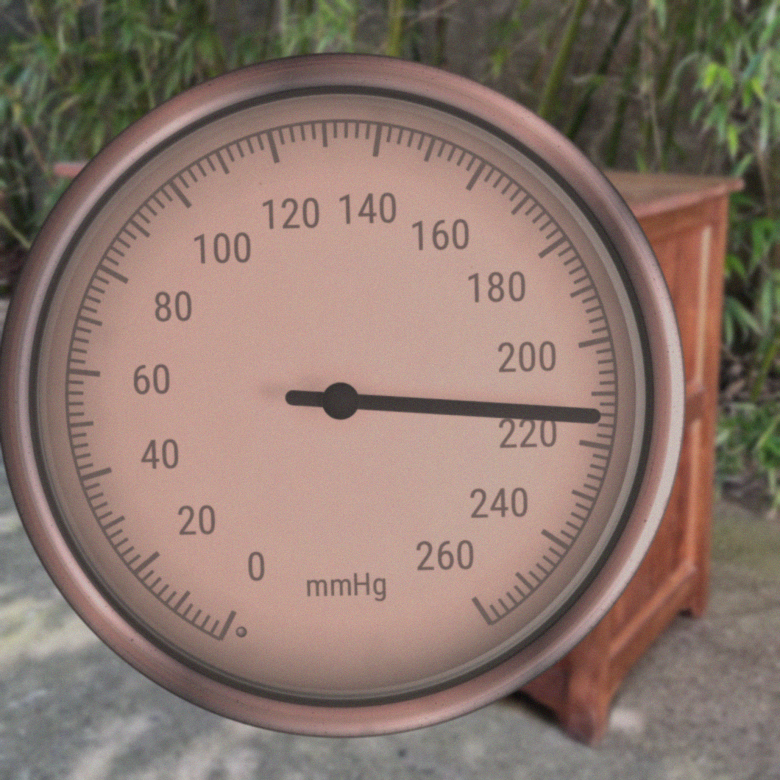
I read 214 (mmHg)
